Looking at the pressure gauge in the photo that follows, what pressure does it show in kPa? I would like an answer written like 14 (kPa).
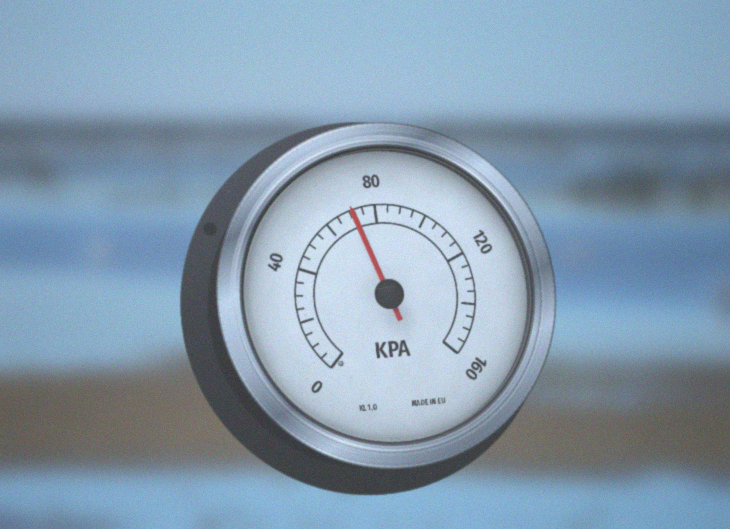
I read 70 (kPa)
